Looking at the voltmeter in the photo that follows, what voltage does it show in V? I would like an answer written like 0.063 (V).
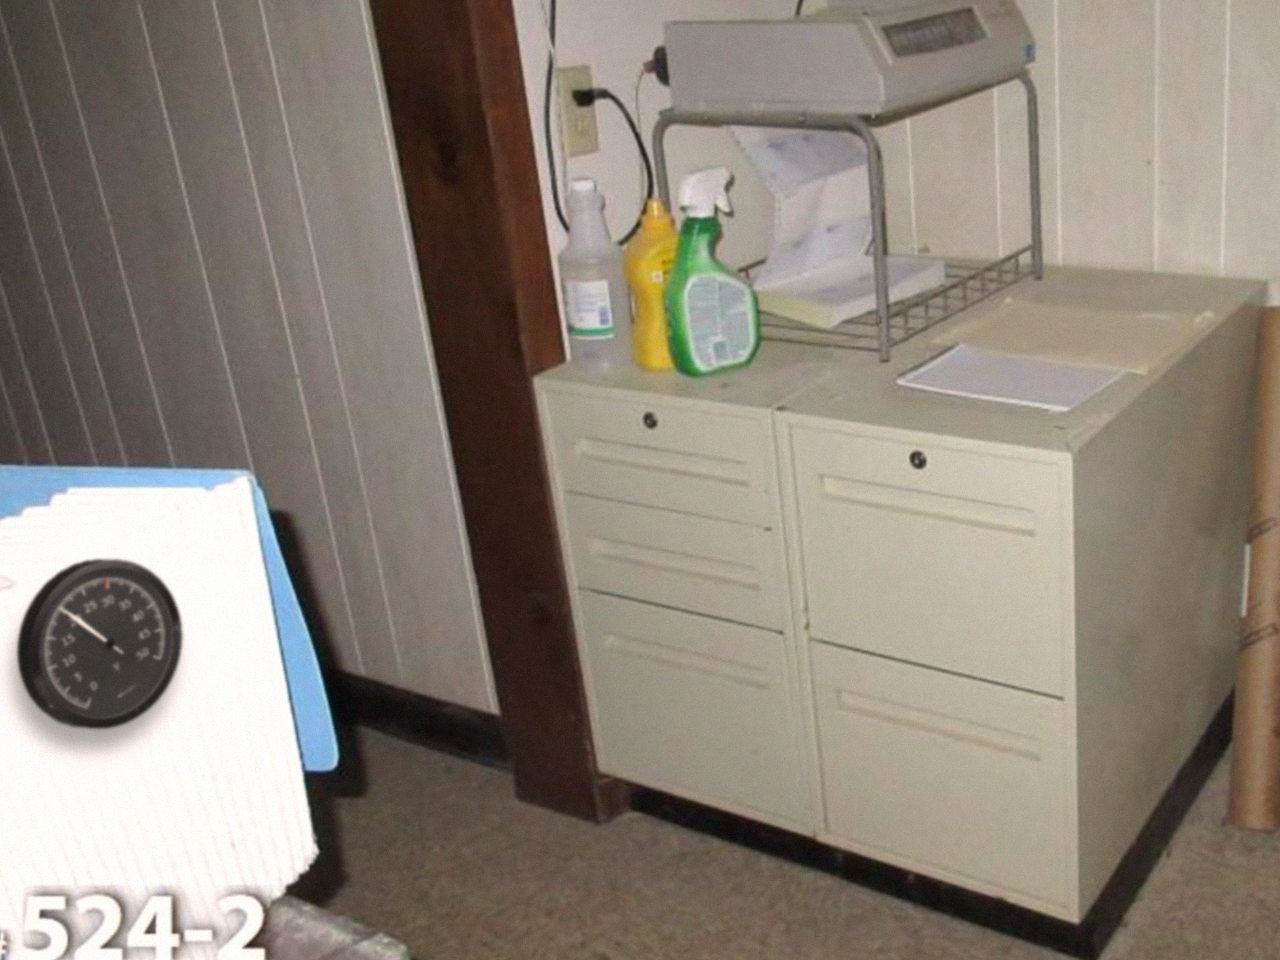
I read 20 (V)
